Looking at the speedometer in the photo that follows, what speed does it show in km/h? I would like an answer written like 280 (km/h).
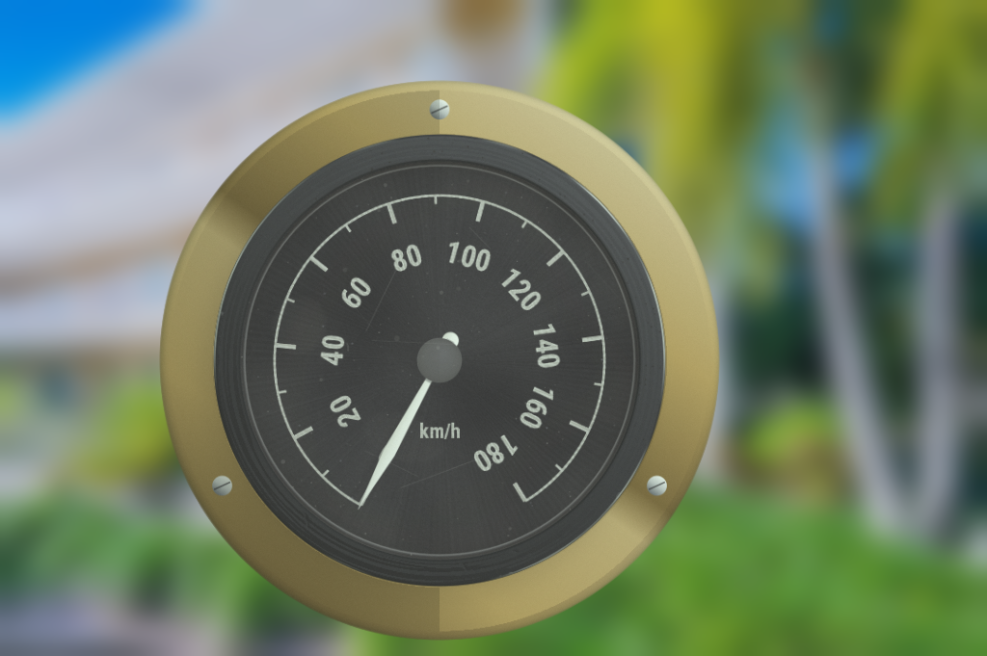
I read 0 (km/h)
